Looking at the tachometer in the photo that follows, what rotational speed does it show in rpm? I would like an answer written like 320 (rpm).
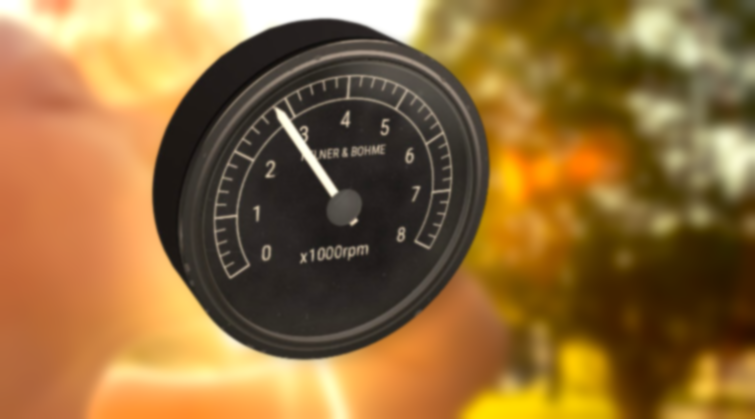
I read 2800 (rpm)
